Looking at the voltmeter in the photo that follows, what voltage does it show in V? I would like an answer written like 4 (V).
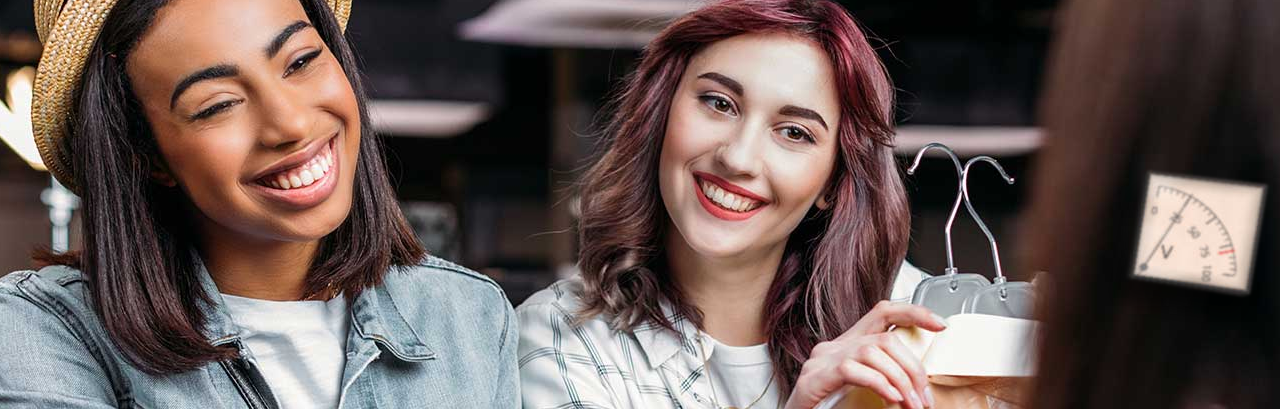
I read 25 (V)
